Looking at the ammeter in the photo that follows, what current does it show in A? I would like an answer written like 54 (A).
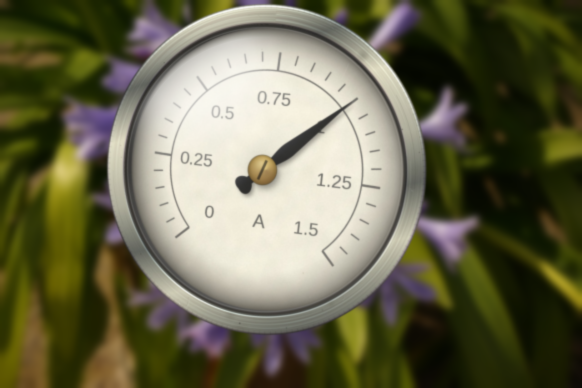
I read 1 (A)
